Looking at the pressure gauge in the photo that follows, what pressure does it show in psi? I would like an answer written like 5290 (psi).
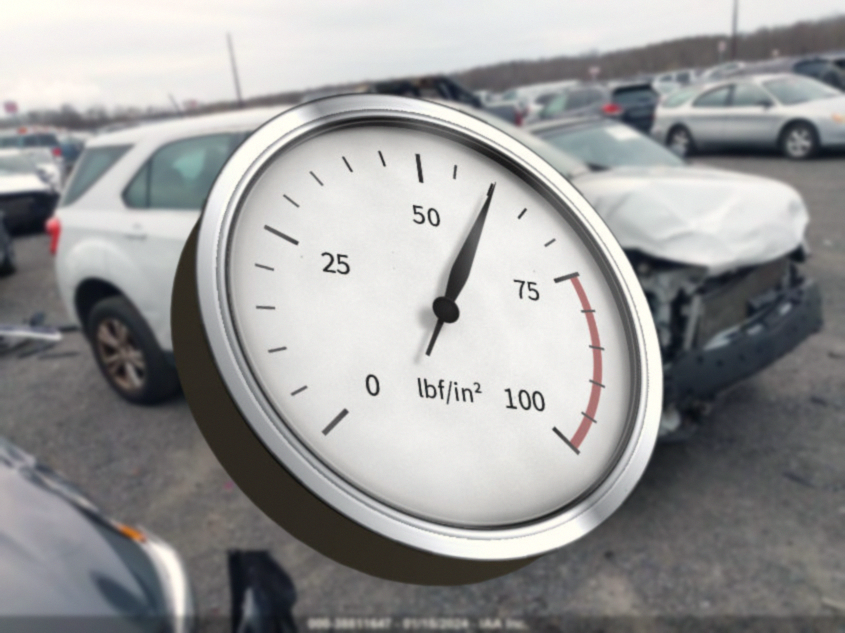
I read 60 (psi)
